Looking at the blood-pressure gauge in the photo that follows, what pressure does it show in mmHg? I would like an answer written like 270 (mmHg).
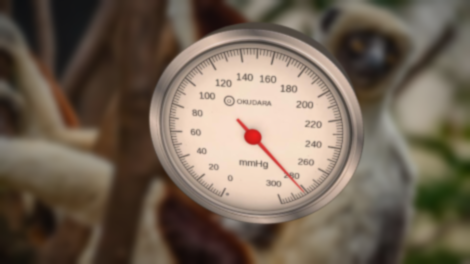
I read 280 (mmHg)
